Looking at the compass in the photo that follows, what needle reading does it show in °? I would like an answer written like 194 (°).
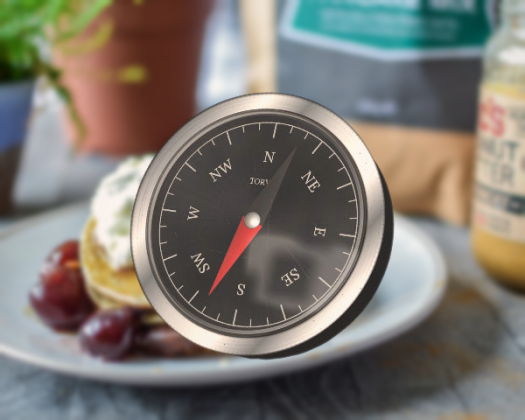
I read 200 (°)
